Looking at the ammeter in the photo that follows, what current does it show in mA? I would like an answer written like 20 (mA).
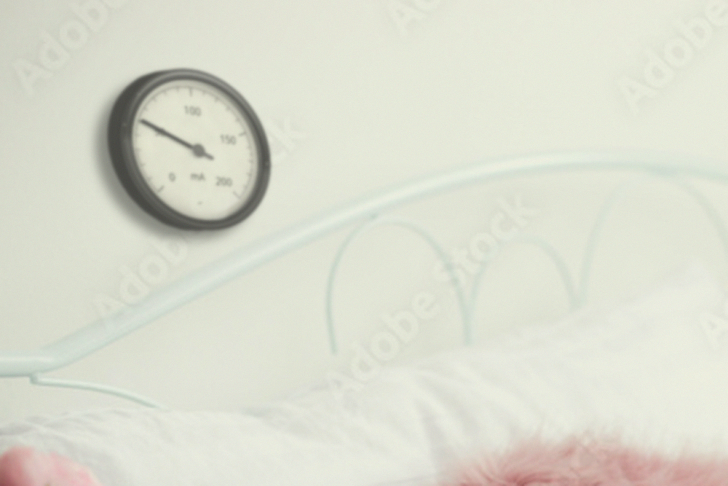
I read 50 (mA)
